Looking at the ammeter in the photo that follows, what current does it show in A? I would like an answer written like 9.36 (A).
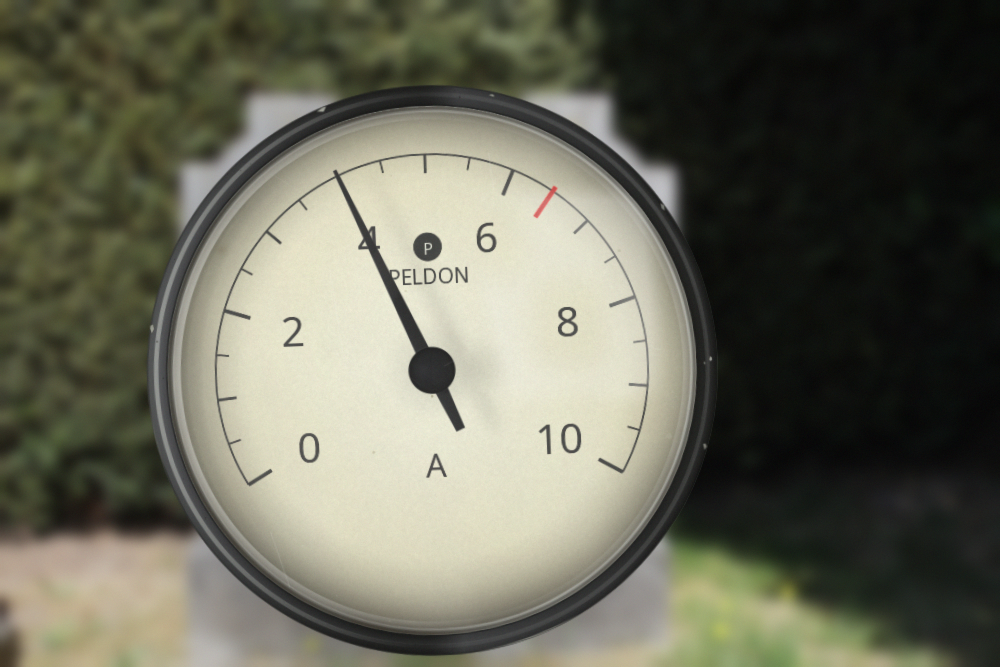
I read 4 (A)
